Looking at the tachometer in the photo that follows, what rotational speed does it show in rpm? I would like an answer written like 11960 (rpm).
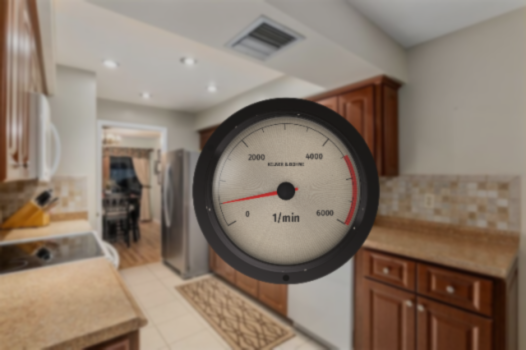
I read 500 (rpm)
